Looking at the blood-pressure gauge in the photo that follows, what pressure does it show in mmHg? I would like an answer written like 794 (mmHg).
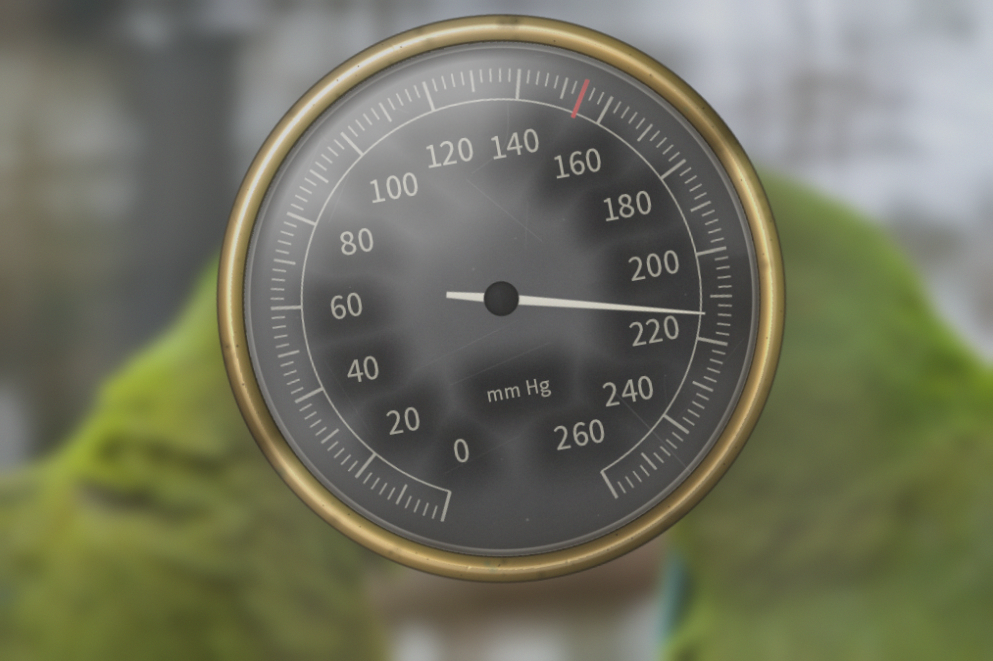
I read 214 (mmHg)
